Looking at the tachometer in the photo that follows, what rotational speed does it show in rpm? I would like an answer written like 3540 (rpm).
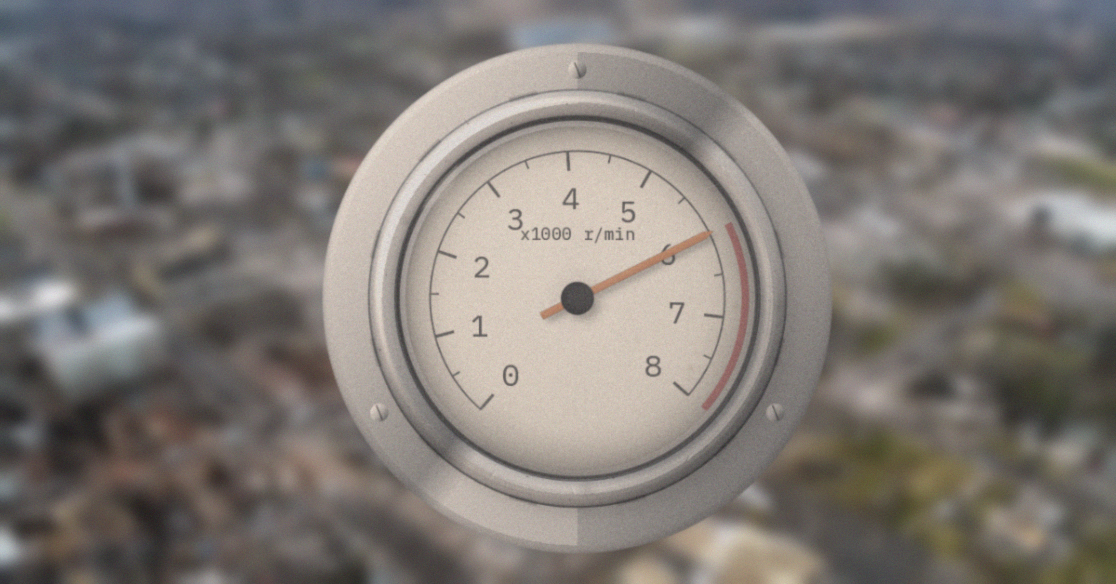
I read 6000 (rpm)
